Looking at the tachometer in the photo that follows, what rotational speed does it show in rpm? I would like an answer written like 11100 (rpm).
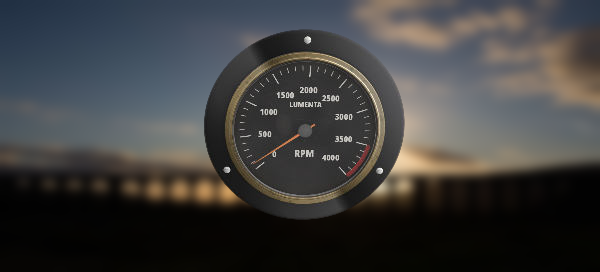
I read 100 (rpm)
